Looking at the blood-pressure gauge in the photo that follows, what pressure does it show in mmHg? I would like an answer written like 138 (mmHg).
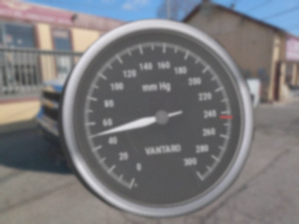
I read 50 (mmHg)
